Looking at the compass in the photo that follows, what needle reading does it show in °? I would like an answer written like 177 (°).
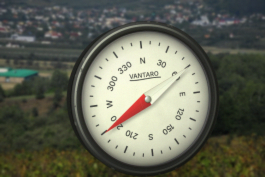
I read 240 (°)
